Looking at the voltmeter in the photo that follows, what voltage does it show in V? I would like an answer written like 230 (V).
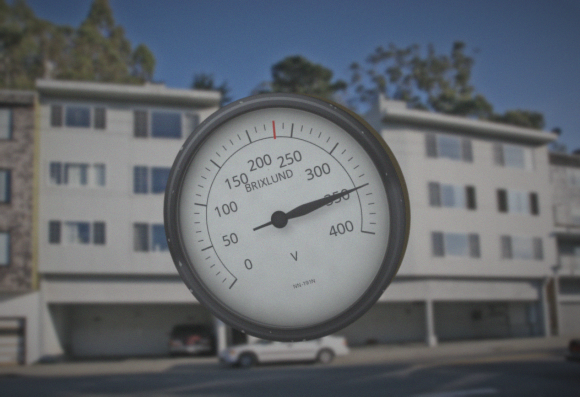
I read 350 (V)
